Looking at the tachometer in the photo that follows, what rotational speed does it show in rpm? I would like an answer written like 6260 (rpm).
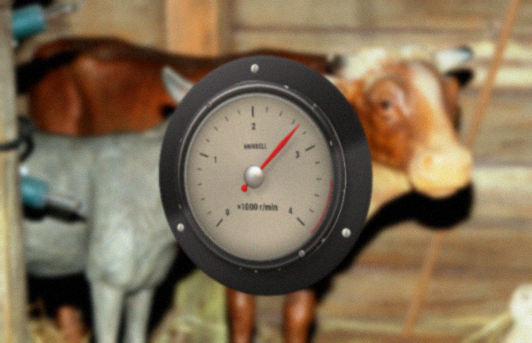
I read 2700 (rpm)
